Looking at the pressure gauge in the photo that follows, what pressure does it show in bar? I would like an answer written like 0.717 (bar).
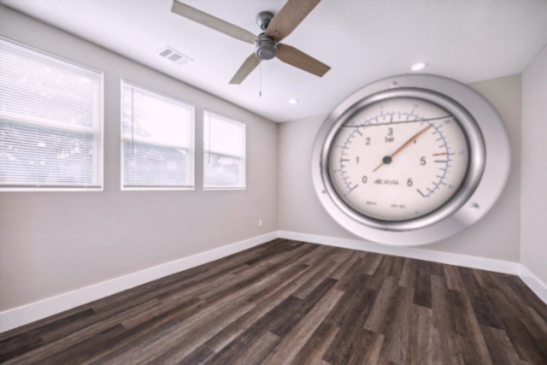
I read 4 (bar)
